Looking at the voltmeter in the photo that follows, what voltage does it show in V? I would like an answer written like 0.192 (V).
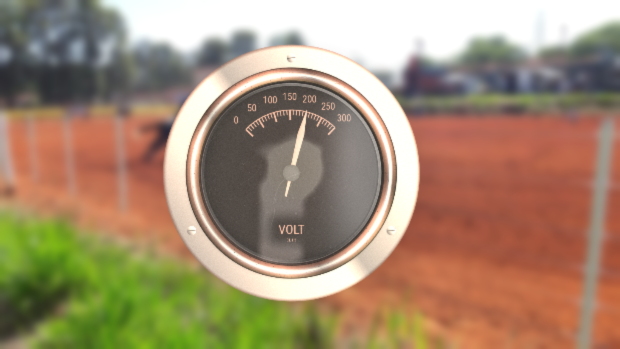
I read 200 (V)
